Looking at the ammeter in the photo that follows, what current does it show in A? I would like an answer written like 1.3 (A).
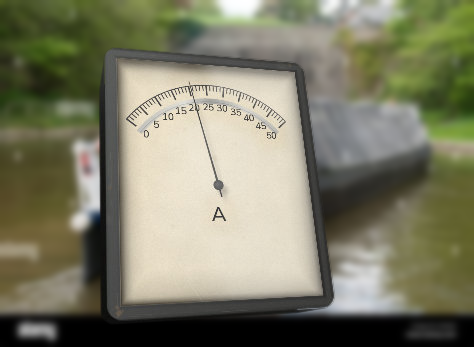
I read 20 (A)
